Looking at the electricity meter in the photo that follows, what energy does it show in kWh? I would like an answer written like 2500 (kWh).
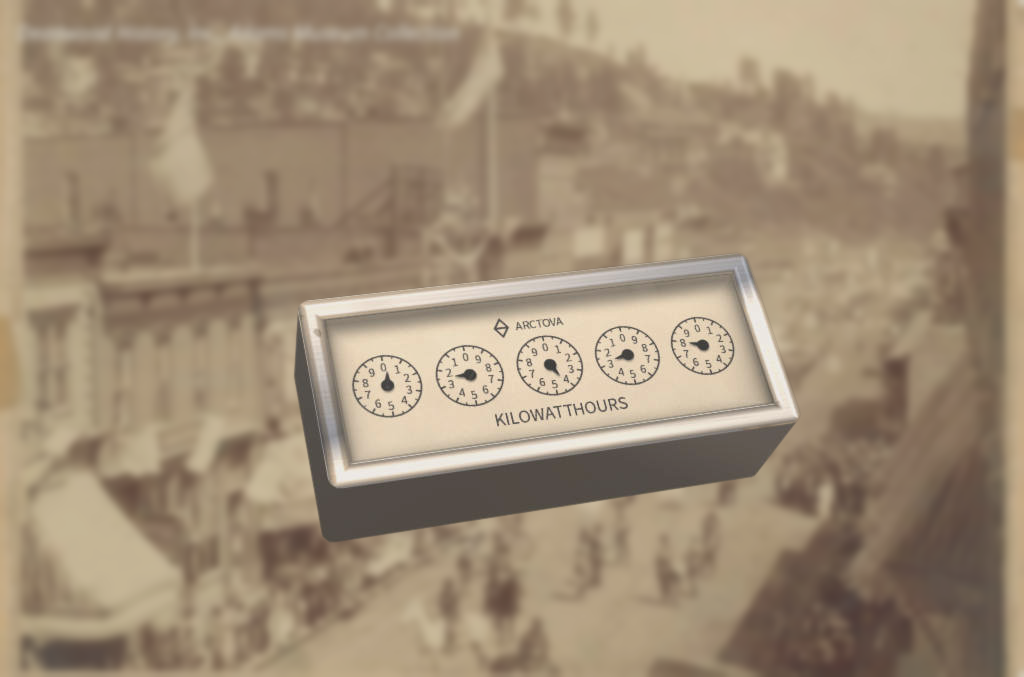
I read 2428 (kWh)
